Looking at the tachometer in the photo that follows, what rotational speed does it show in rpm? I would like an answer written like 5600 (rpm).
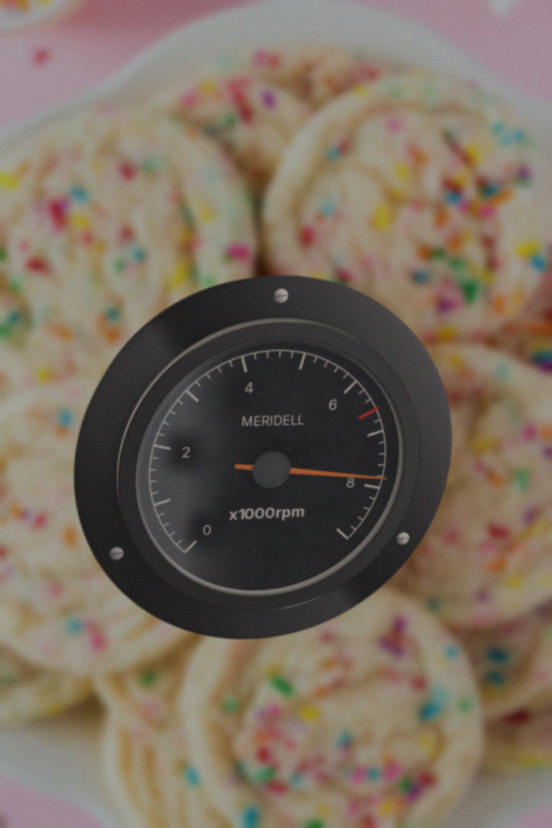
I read 7800 (rpm)
